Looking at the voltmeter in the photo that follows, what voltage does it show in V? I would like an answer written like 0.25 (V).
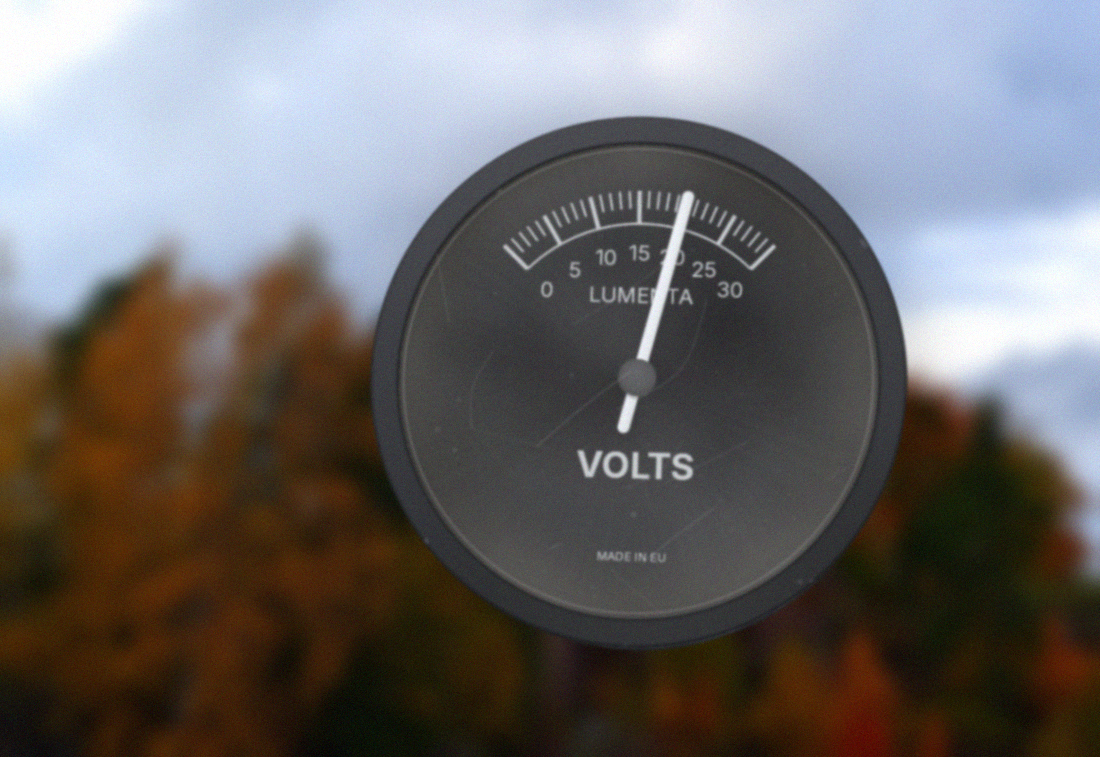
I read 20 (V)
